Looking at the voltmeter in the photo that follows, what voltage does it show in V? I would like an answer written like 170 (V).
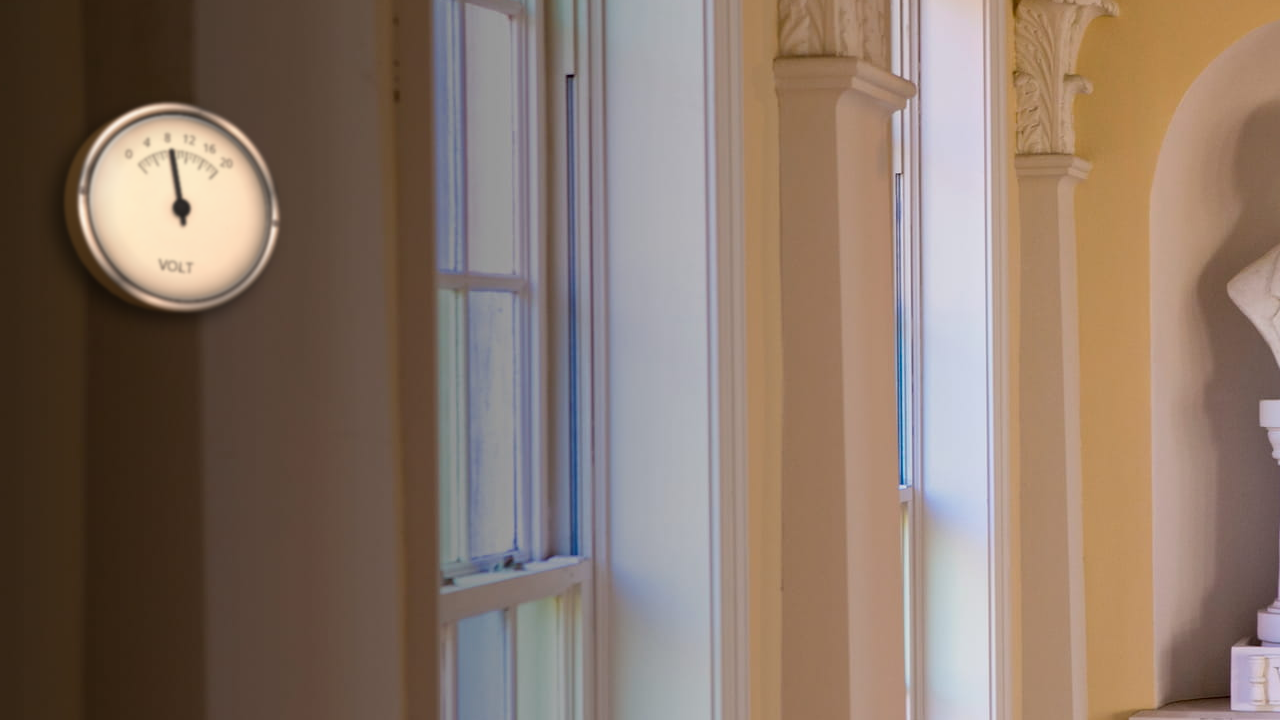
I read 8 (V)
